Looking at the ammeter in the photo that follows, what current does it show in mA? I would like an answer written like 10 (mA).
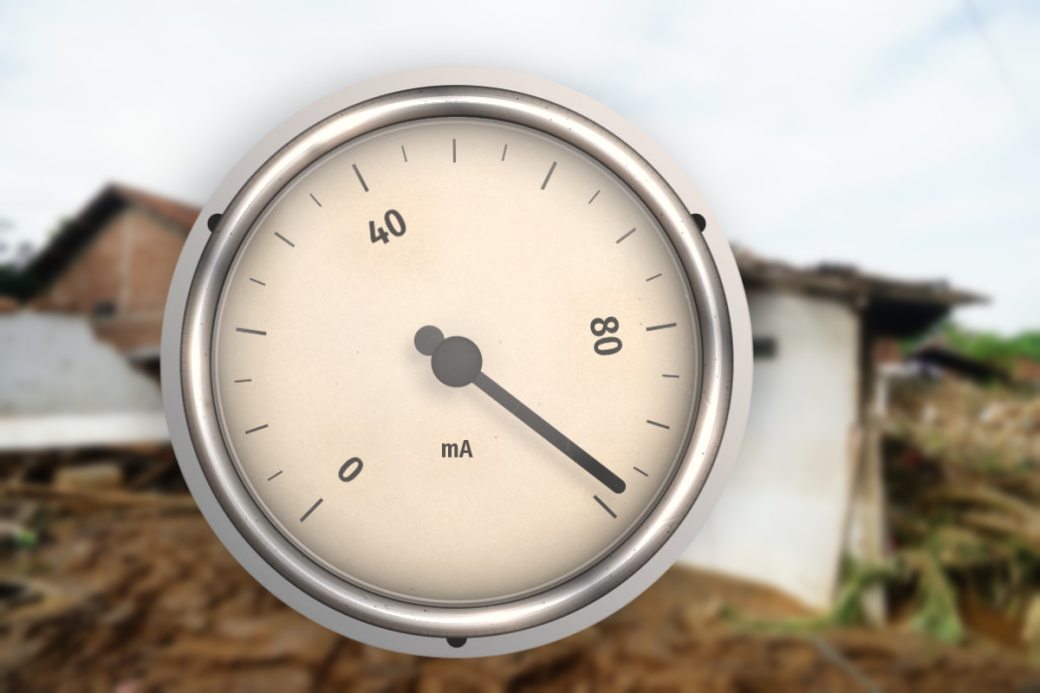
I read 97.5 (mA)
